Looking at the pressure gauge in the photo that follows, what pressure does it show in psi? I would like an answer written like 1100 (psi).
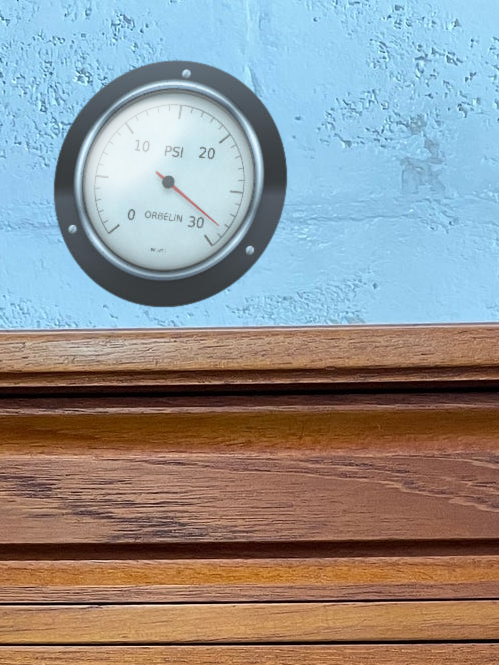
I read 28.5 (psi)
